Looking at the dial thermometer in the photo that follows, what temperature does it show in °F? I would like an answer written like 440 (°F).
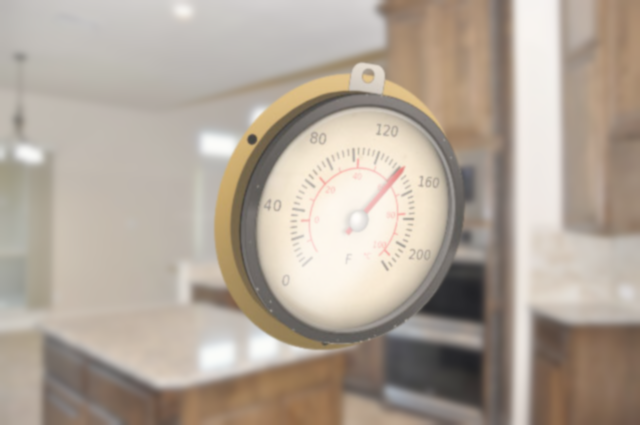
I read 140 (°F)
